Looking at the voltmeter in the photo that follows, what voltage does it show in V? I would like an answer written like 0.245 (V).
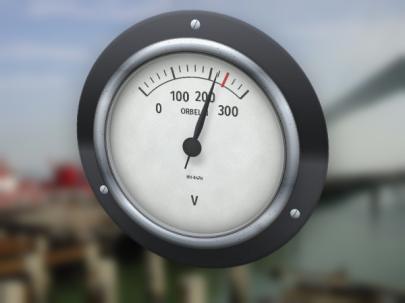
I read 220 (V)
